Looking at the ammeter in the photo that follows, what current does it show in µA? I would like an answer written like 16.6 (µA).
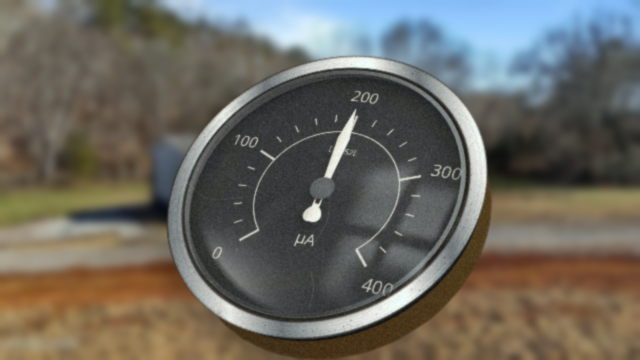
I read 200 (µA)
